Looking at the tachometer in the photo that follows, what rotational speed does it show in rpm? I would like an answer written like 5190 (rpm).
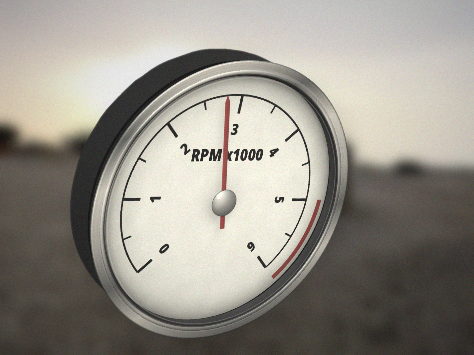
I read 2750 (rpm)
